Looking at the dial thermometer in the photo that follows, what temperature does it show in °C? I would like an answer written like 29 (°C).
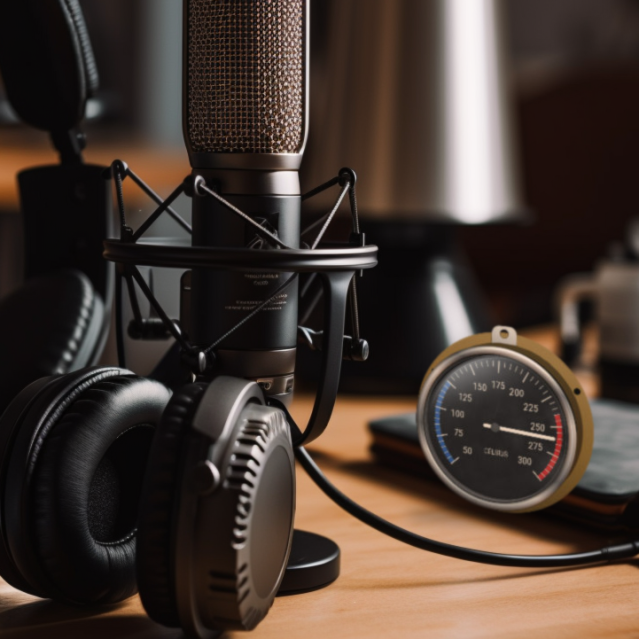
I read 260 (°C)
